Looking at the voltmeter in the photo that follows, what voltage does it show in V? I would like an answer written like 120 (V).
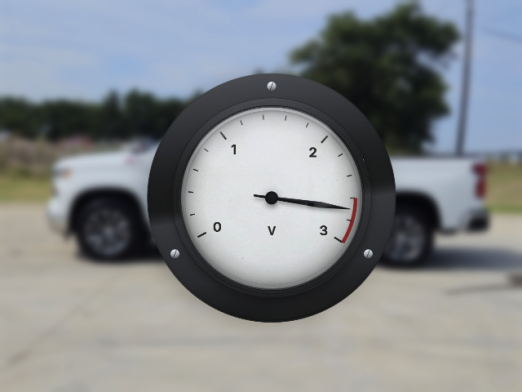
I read 2.7 (V)
